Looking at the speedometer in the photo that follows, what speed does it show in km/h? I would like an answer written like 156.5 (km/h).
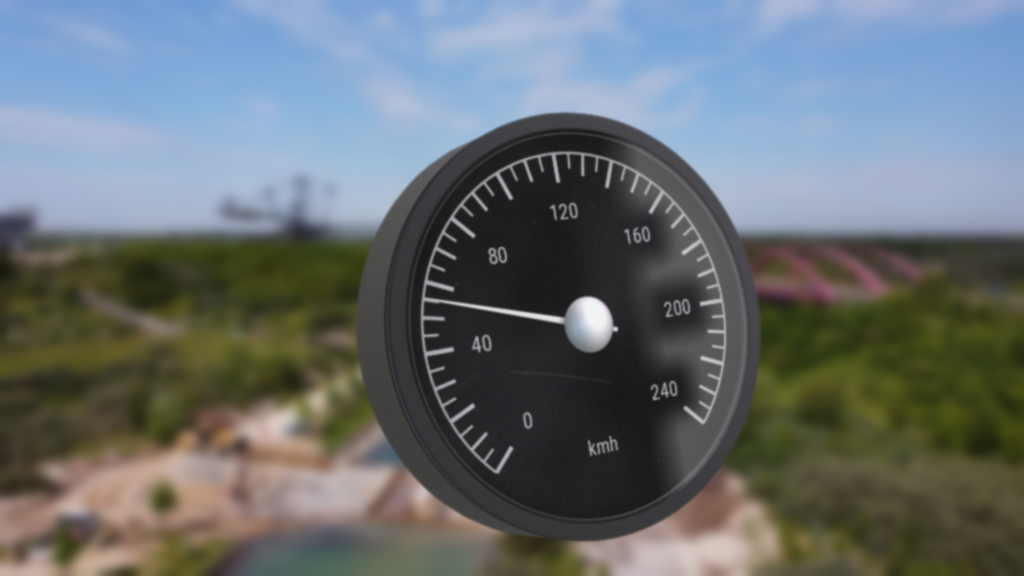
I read 55 (km/h)
